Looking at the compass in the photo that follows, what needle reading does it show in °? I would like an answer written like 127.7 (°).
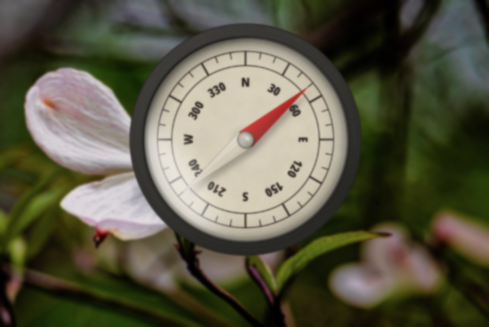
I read 50 (°)
